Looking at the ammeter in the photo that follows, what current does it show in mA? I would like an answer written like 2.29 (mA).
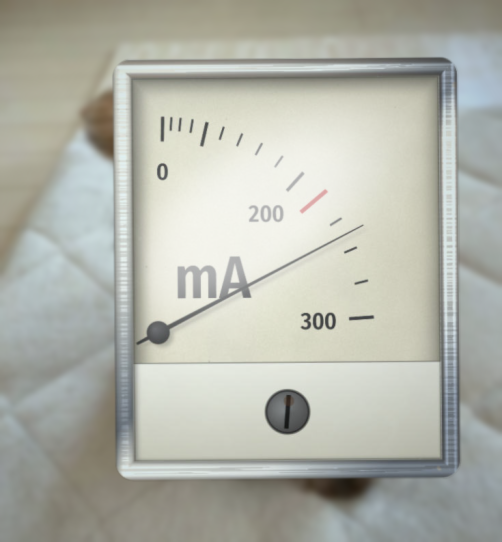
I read 250 (mA)
